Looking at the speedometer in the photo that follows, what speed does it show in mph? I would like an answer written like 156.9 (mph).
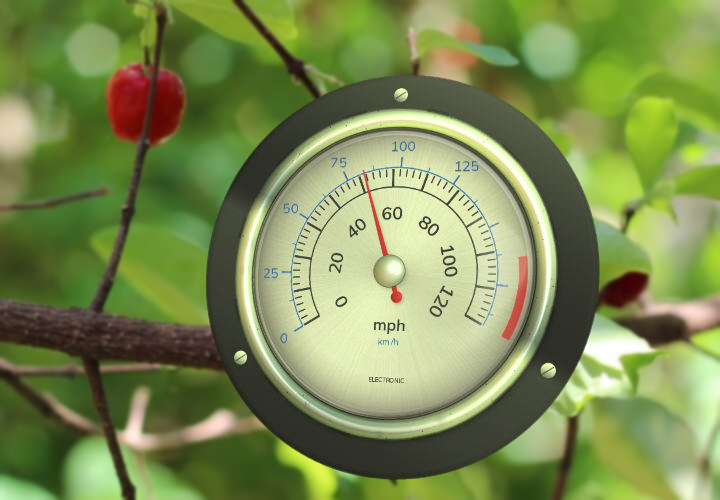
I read 52 (mph)
